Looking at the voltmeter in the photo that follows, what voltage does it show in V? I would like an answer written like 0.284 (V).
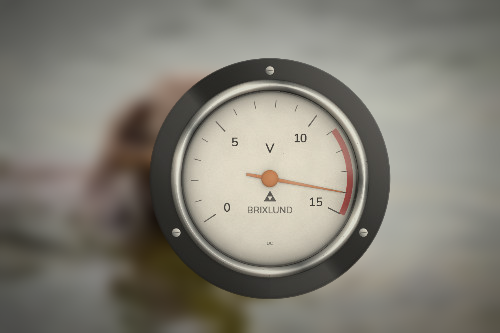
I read 14 (V)
